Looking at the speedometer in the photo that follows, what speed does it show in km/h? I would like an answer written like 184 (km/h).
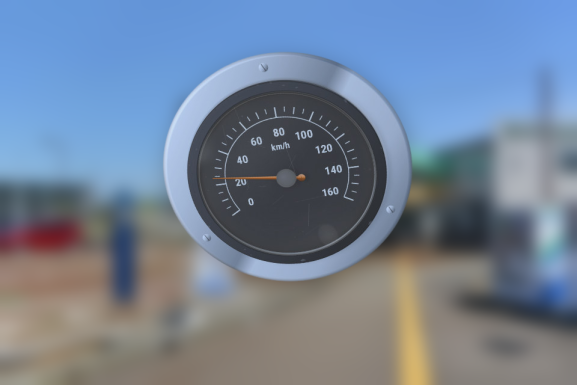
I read 25 (km/h)
